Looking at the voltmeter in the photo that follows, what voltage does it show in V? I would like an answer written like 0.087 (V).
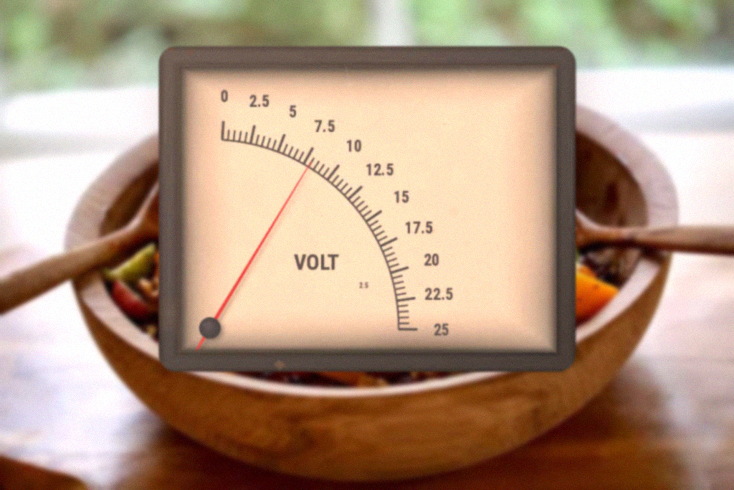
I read 8 (V)
